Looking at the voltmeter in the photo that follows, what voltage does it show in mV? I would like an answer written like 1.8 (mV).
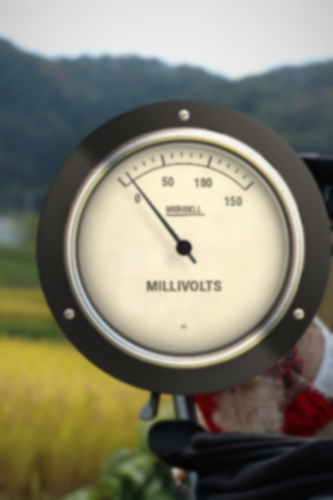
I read 10 (mV)
